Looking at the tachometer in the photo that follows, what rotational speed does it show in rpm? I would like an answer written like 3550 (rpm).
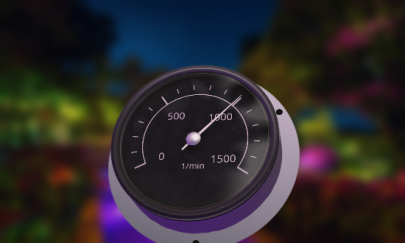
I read 1000 (rpm)
